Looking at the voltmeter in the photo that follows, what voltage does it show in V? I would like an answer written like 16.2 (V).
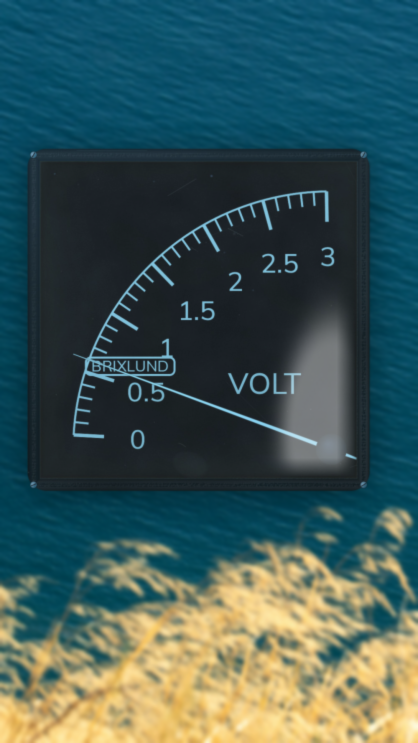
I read 0.6 (V)
